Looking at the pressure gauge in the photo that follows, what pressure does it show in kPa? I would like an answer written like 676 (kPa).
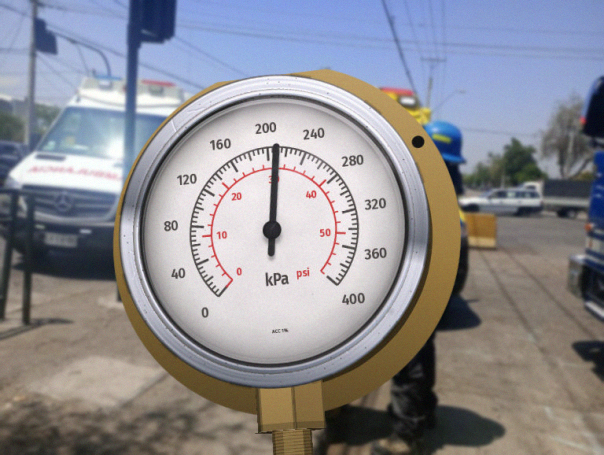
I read 210 (kPa)
